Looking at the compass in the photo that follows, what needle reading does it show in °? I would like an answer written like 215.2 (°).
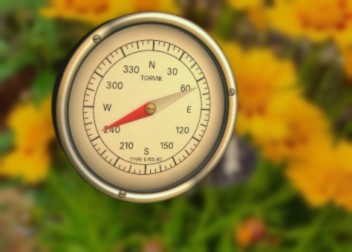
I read 245 (°)
